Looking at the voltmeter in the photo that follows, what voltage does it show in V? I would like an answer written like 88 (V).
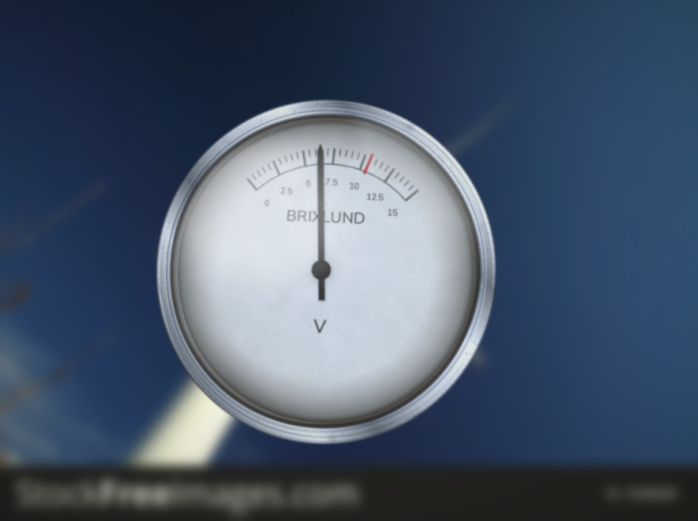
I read 6.5 (V)
